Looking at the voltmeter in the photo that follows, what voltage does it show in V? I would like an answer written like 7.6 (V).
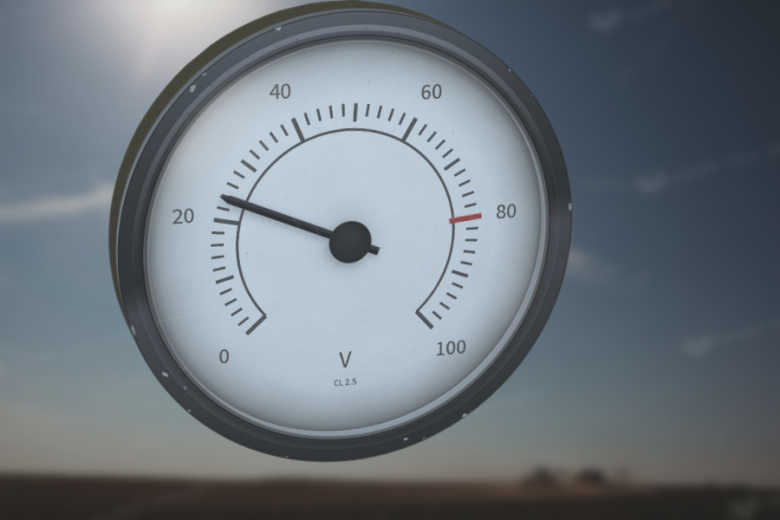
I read 24 (V)
